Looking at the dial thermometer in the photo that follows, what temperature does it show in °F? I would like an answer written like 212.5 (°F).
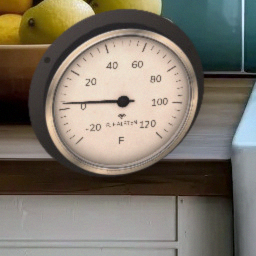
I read 4 (°F)
